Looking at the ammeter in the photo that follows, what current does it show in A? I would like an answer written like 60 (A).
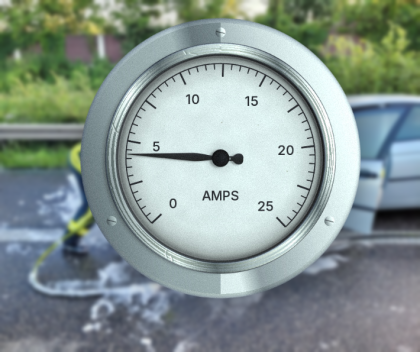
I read 4.25 (A)
